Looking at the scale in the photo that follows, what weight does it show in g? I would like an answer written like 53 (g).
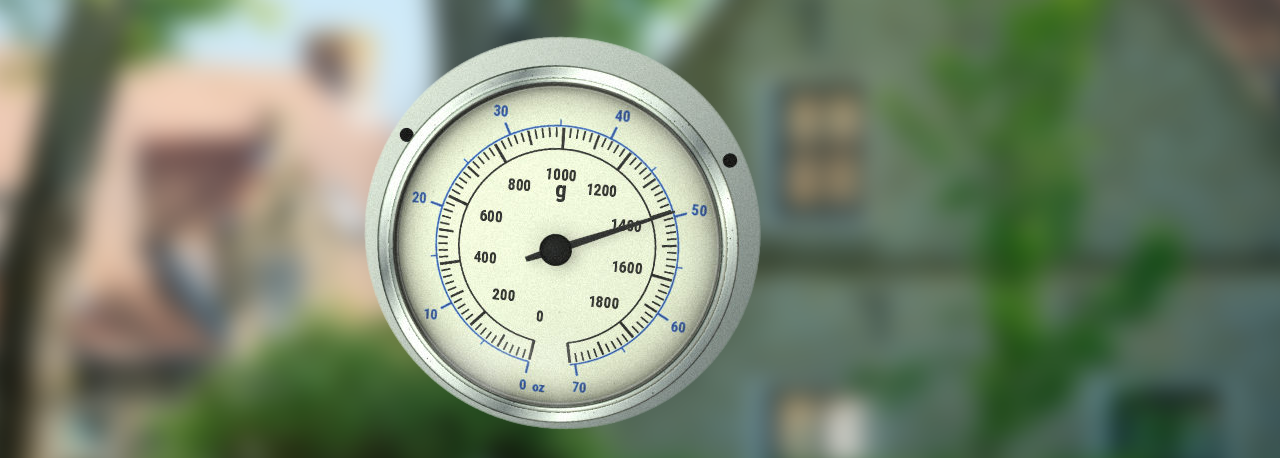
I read 1400 (g)
